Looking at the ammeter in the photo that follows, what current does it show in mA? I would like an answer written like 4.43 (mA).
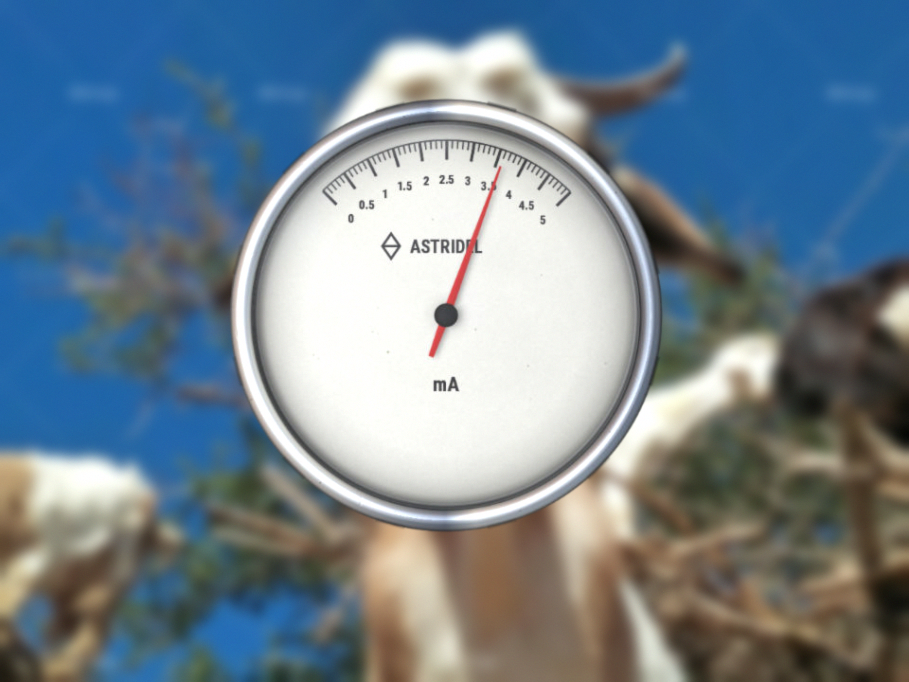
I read 3.6 (mA)
